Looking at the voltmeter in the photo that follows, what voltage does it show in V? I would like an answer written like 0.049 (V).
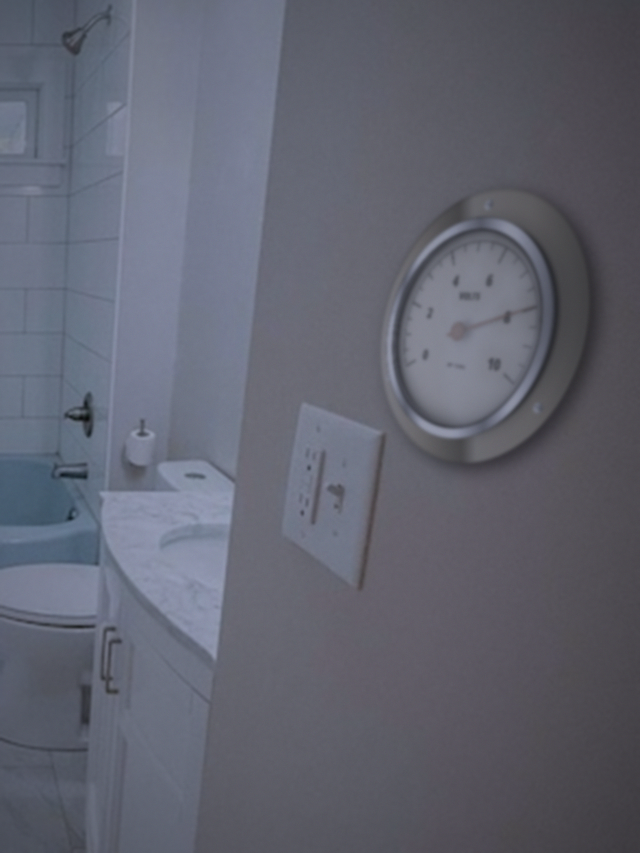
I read 8 (V)
